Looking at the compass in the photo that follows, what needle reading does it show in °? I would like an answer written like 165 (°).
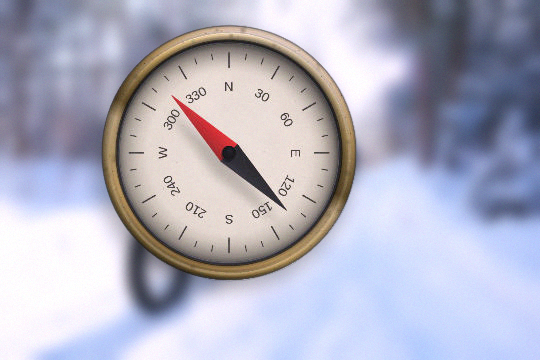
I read 315 (°)
